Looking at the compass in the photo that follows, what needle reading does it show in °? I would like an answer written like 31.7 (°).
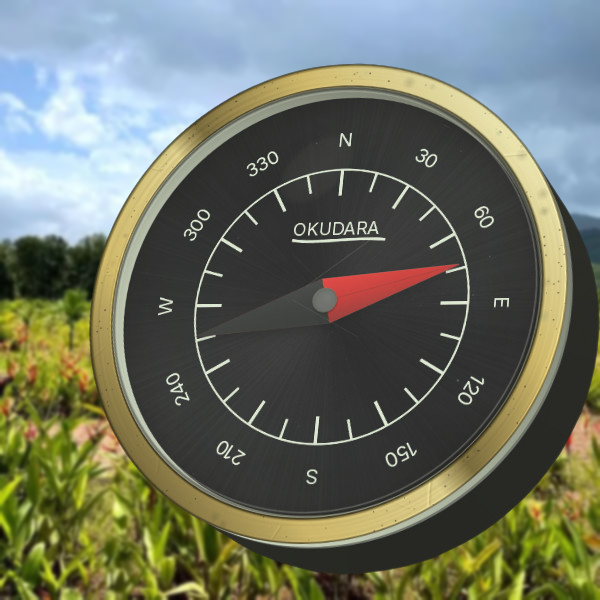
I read 75 (°)
